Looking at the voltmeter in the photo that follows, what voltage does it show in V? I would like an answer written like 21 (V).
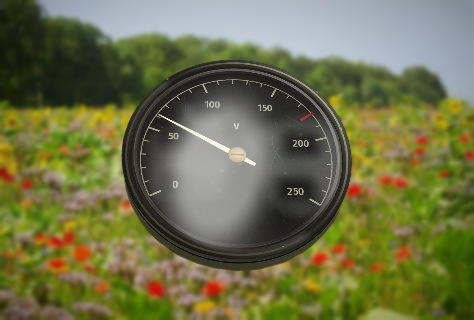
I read 60 (V)
